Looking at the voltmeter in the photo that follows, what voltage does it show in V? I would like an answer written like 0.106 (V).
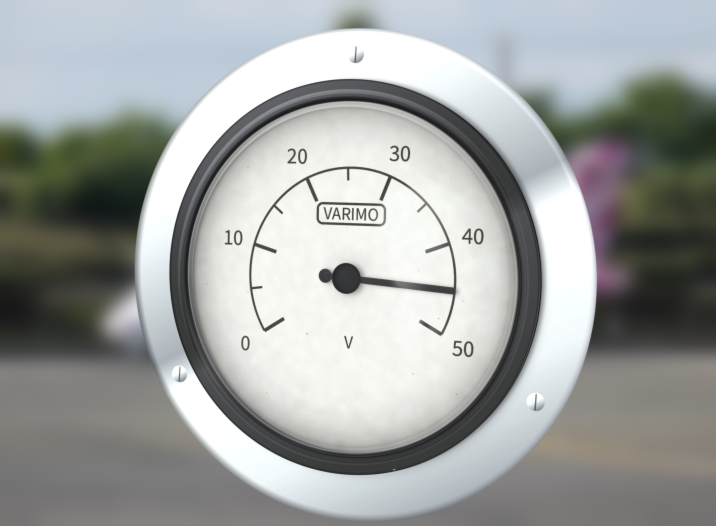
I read 45 (V)
